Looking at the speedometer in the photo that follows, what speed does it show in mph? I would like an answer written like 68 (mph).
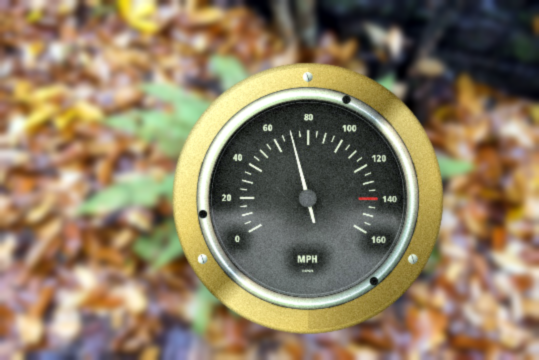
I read 70 (mph)
